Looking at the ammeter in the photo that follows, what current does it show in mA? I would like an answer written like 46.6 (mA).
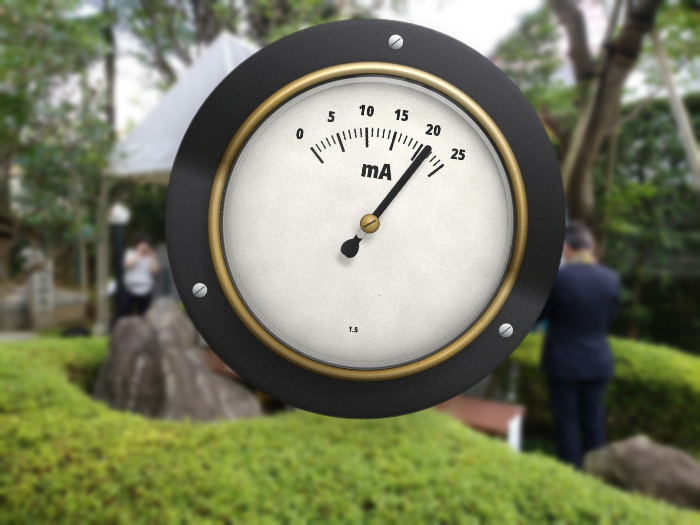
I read 21 (mA)
